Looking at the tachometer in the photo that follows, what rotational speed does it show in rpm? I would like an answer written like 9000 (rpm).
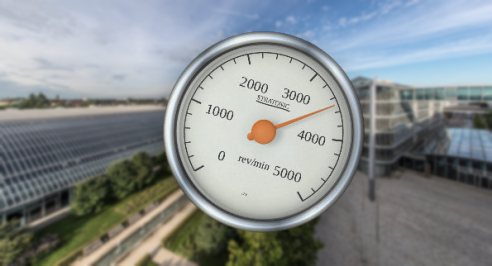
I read 3500 (rpm)
